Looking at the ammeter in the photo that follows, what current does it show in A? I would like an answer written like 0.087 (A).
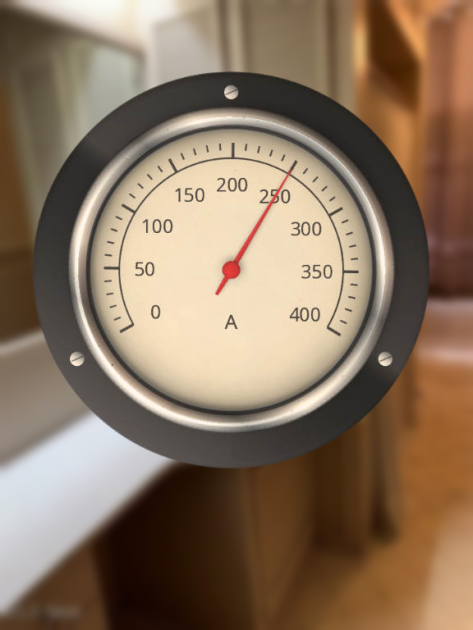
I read 250 (A)
